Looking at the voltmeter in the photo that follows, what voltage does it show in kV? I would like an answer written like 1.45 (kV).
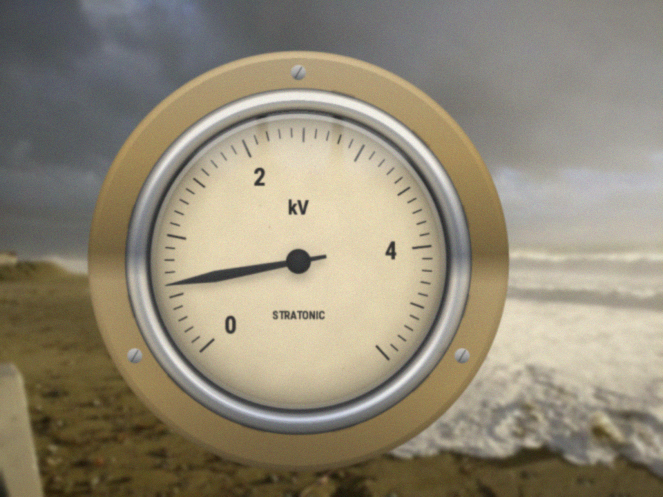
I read 0.6 (kV)
